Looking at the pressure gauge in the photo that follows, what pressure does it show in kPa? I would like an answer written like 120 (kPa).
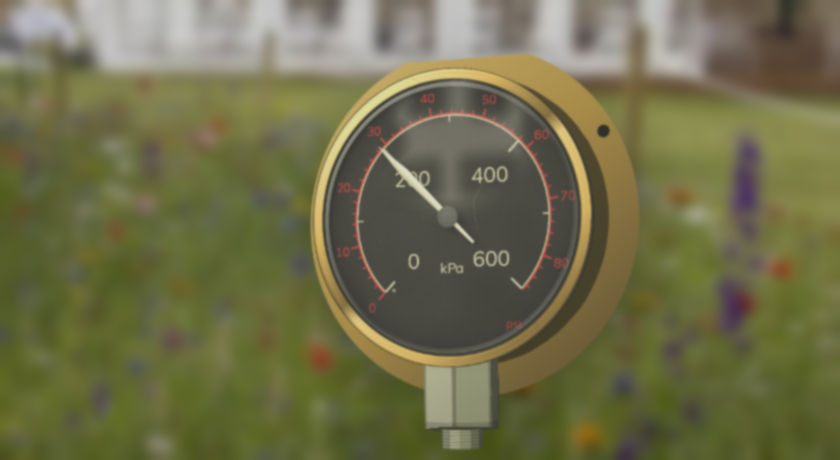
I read 200 (kPa)
